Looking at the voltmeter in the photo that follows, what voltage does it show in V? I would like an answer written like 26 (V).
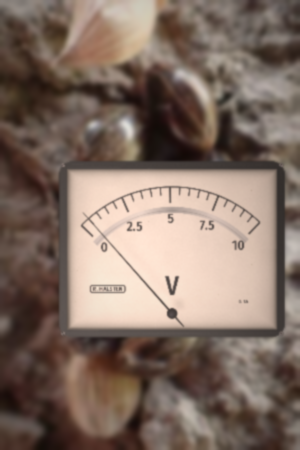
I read 0.5 (V)
